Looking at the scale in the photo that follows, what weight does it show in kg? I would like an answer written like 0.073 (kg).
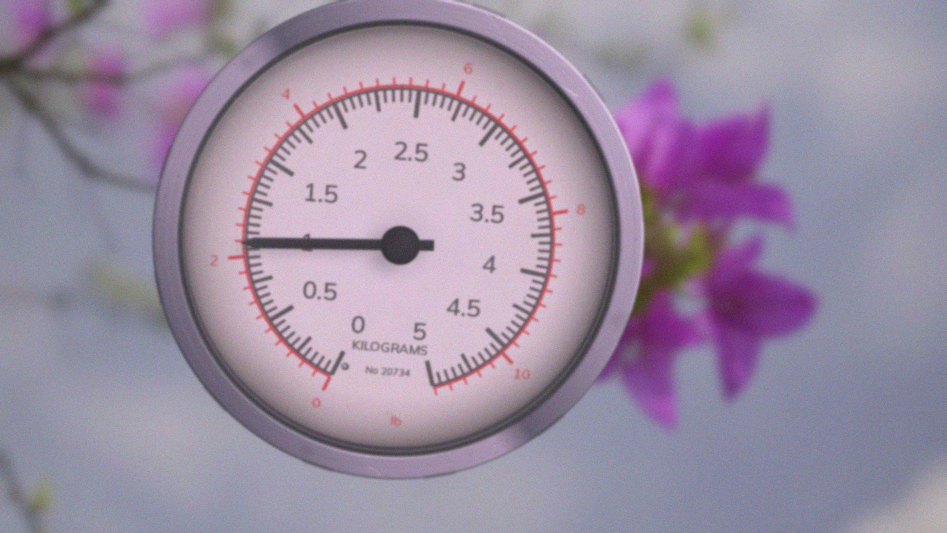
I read 1 (kg)
